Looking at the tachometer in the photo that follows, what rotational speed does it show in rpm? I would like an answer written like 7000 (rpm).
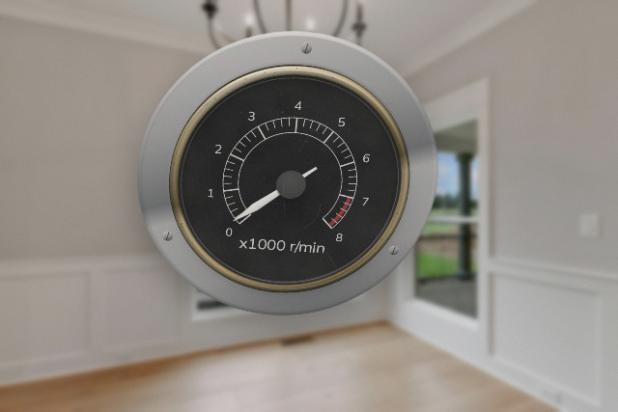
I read 200 (rpm)
